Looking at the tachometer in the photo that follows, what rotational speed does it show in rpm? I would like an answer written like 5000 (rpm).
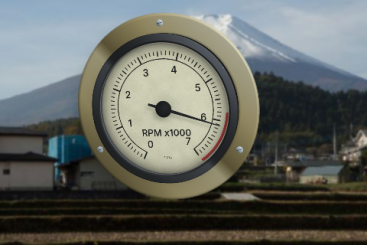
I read 6100 (rpm)
